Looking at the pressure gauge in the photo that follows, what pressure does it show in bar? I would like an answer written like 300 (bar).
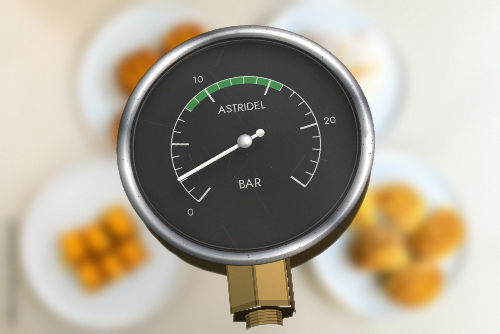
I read 2 (bar)
